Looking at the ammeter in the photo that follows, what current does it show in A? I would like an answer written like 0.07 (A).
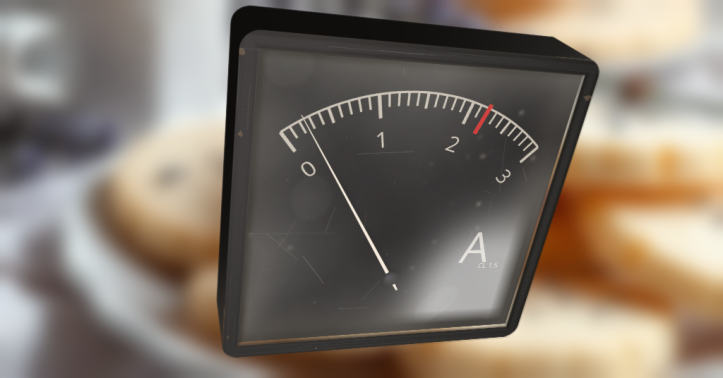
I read 0.25 (A)
